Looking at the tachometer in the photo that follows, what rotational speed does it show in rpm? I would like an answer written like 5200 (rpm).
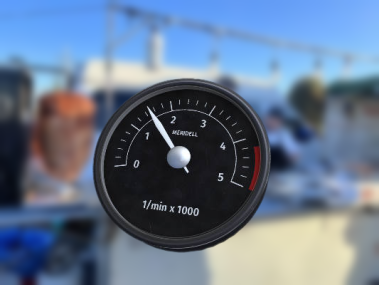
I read 1500 (rpm)
